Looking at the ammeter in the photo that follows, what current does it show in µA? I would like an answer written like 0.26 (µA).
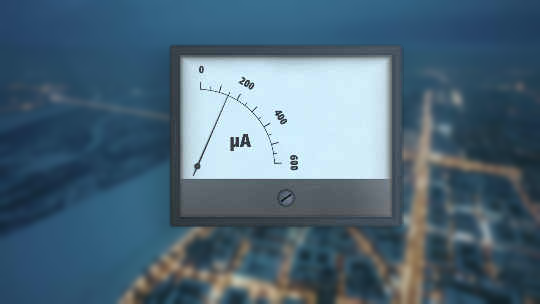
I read 150 (µA)
